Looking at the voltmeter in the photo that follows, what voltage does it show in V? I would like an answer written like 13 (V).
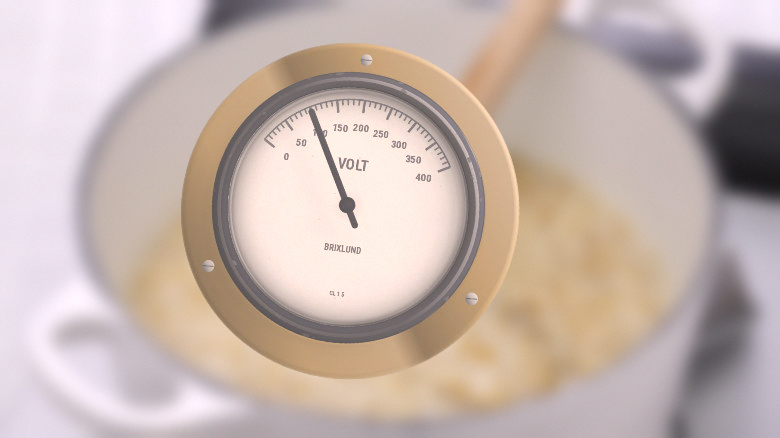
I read 100 (V)
